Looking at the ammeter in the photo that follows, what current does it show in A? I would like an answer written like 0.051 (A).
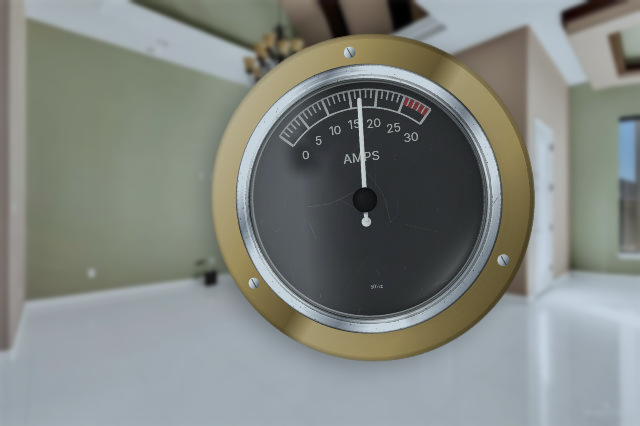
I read 17 (A)
